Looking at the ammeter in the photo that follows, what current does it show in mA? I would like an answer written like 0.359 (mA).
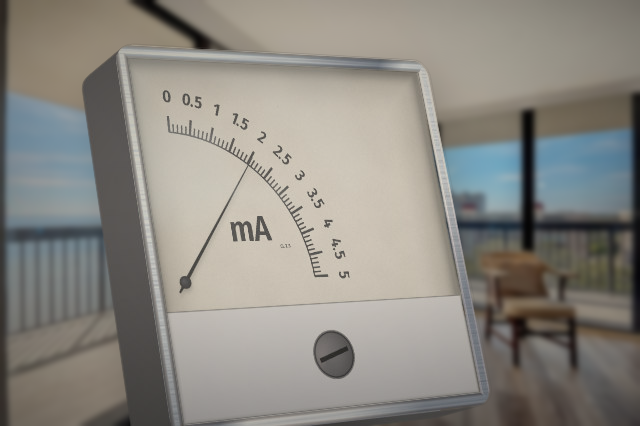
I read 2 (mA)
